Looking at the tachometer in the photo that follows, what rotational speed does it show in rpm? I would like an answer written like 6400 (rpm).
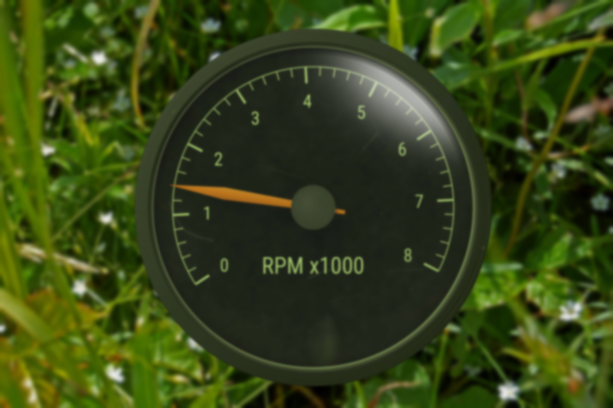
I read 1400 (rpm)
